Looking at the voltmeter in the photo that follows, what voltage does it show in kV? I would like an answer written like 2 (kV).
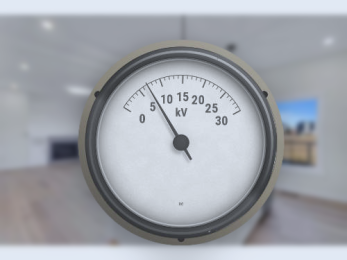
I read 7 (kV)
